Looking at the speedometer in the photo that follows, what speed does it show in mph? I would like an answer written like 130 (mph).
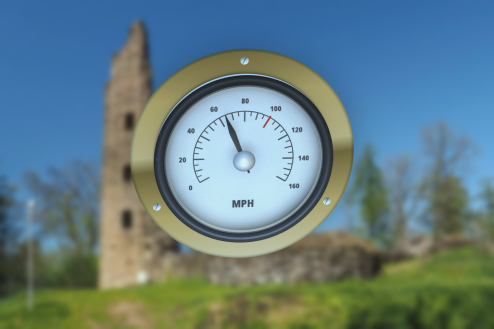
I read 65 (mph)
